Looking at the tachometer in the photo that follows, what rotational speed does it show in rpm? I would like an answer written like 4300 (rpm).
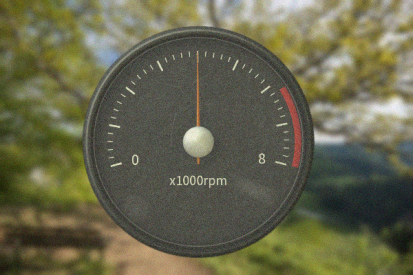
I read 4000 (rpm)
